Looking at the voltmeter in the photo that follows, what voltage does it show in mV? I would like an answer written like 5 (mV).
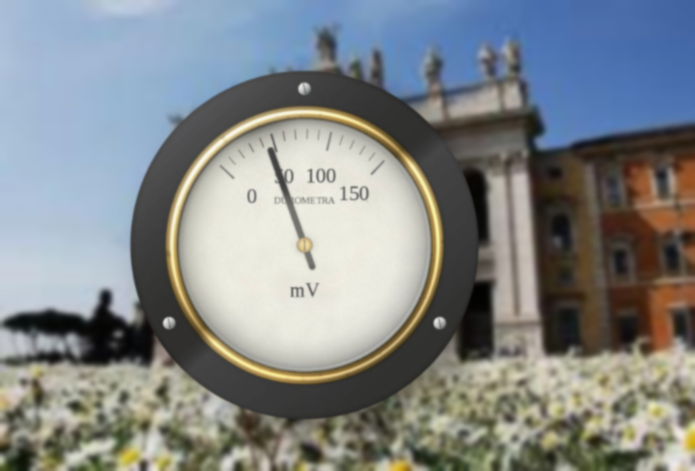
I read 45 (mV)
